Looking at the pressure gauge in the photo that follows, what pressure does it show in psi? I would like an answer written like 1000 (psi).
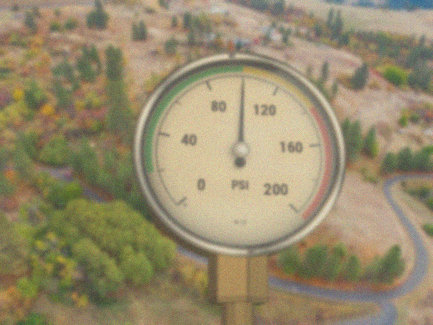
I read 100 (psi)
